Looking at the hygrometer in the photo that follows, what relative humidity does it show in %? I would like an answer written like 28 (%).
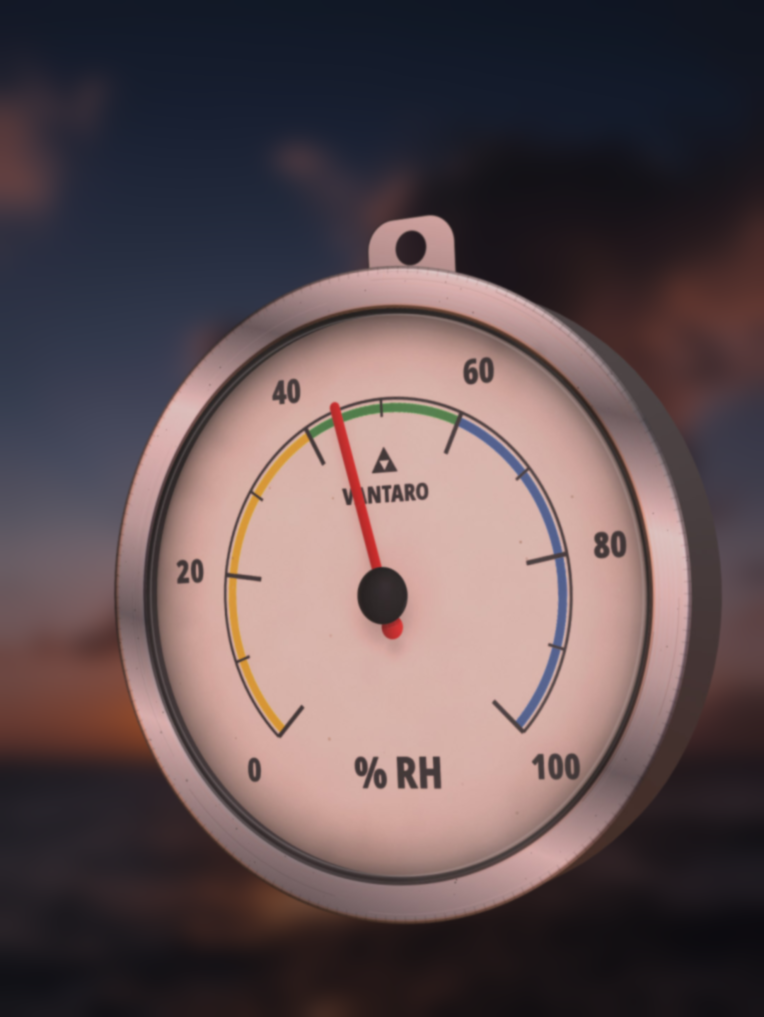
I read 45 (%)
